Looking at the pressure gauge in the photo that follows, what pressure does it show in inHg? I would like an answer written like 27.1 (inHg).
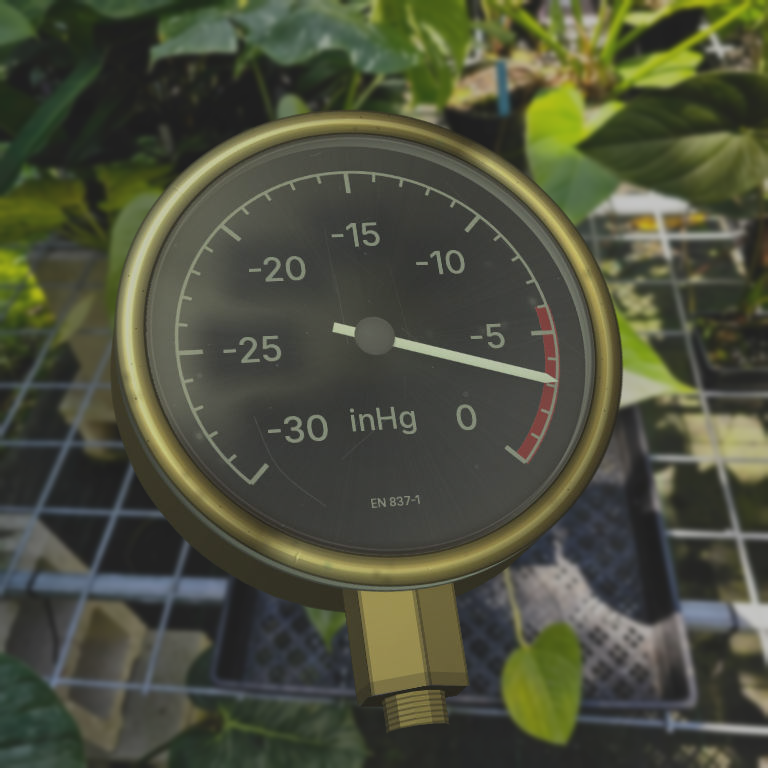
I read -3 (inHg)
